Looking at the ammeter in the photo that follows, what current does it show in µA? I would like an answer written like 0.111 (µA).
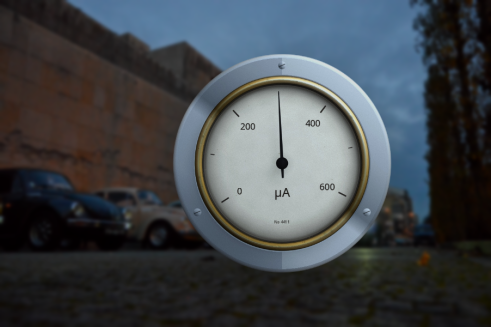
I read 300 (µA)
